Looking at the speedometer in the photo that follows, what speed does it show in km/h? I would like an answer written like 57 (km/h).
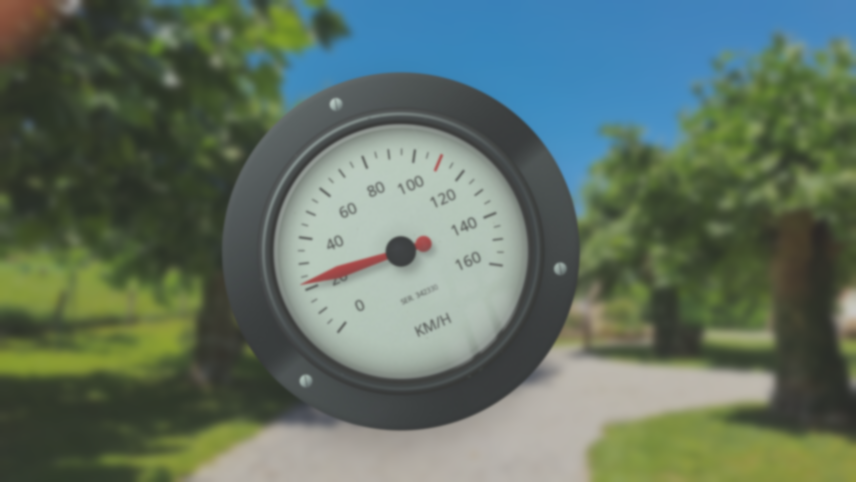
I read 22.5 (km/h)
